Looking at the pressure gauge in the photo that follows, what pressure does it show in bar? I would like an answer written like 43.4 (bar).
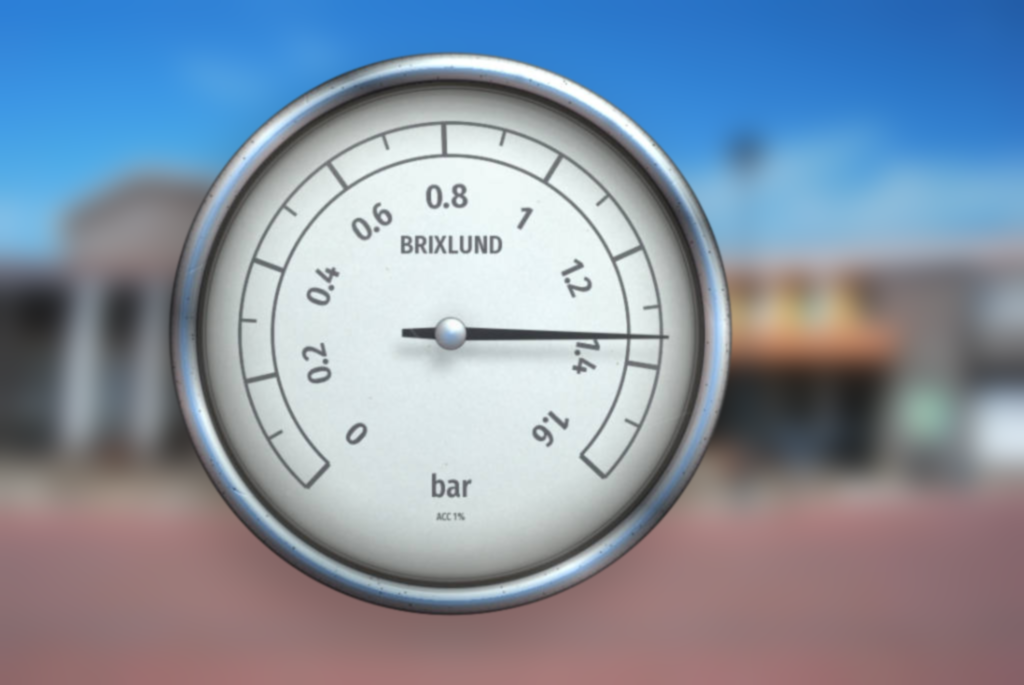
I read 1.35 (bar)
